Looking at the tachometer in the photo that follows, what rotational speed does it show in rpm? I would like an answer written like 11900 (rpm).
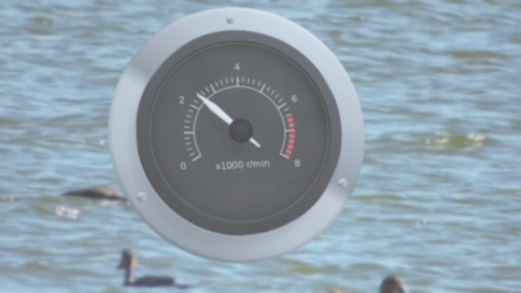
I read 2400 (rpm)
